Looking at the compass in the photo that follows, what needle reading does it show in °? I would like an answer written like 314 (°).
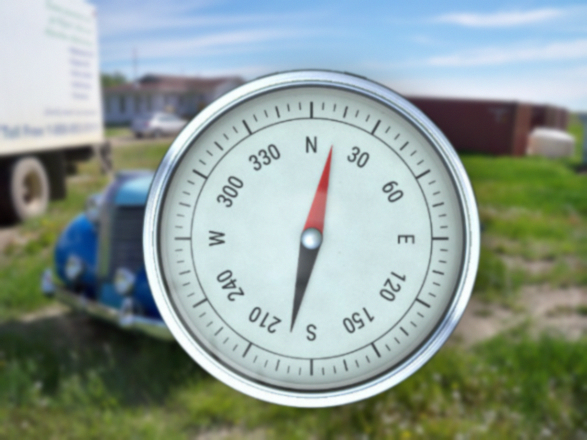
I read 12.5 (°)
